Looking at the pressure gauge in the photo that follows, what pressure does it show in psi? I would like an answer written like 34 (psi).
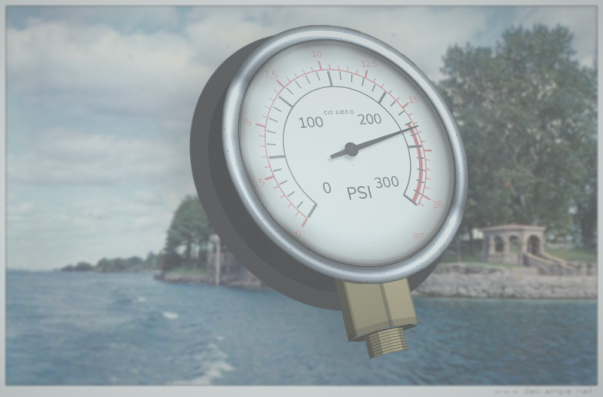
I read 235 (psi)
